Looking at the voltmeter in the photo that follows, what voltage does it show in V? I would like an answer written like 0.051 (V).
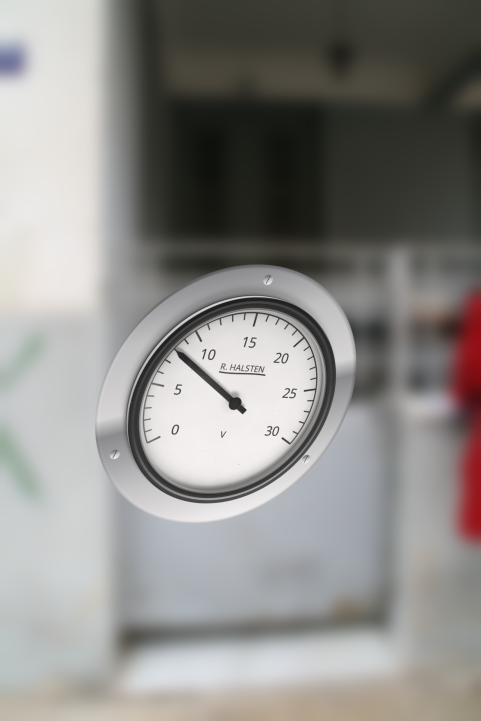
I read 8 (V)
